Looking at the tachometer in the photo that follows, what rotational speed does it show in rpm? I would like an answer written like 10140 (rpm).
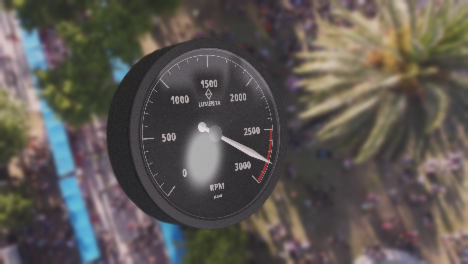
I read 2800 (rpm)
